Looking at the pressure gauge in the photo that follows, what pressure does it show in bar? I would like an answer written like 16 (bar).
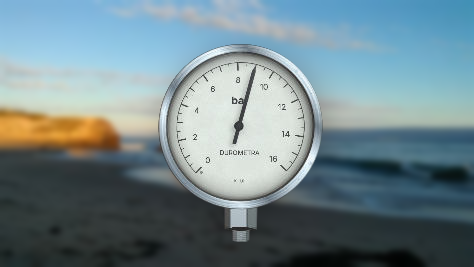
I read 9 (bar)
